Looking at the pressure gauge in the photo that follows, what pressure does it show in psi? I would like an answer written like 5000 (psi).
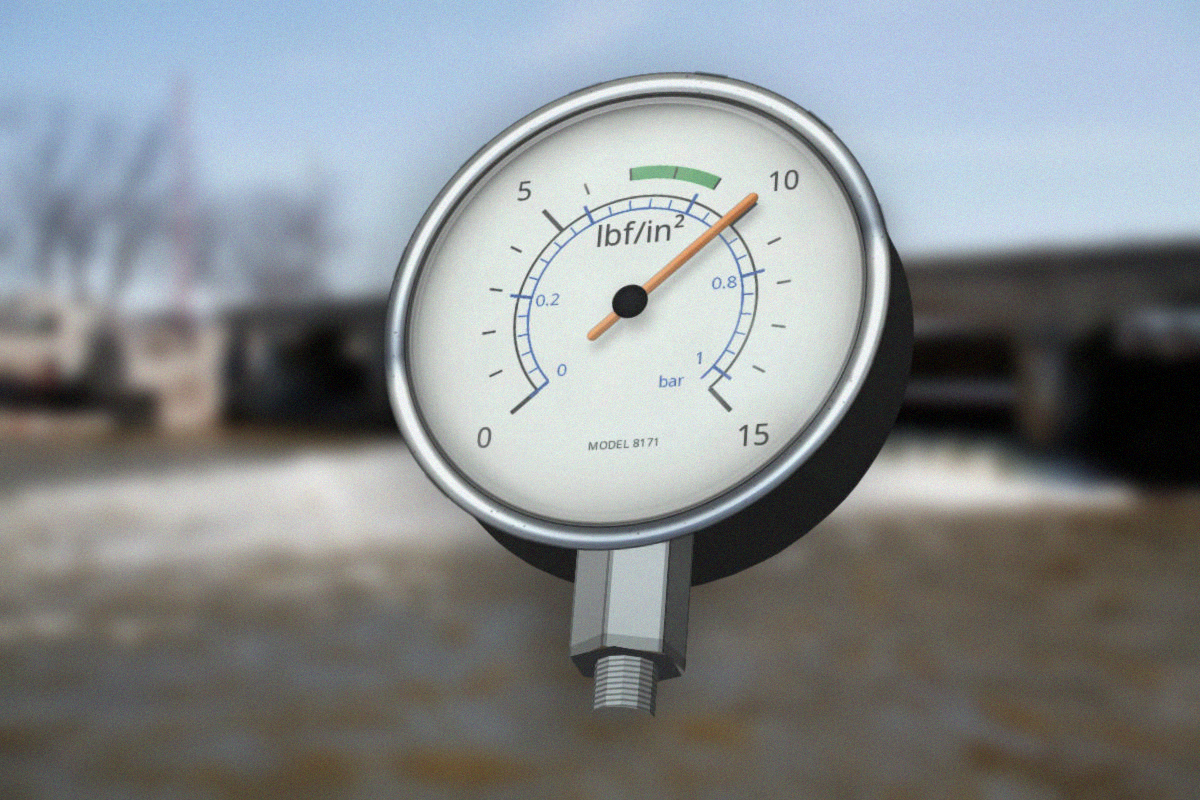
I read 10 (psi)
